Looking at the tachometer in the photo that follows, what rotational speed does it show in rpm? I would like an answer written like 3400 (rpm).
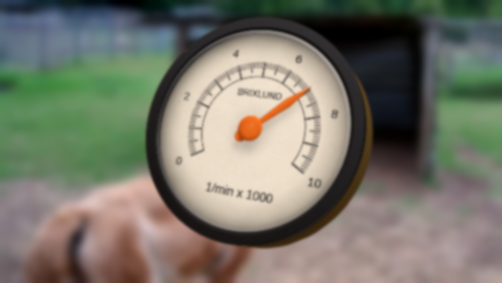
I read 7000 (rpm)
